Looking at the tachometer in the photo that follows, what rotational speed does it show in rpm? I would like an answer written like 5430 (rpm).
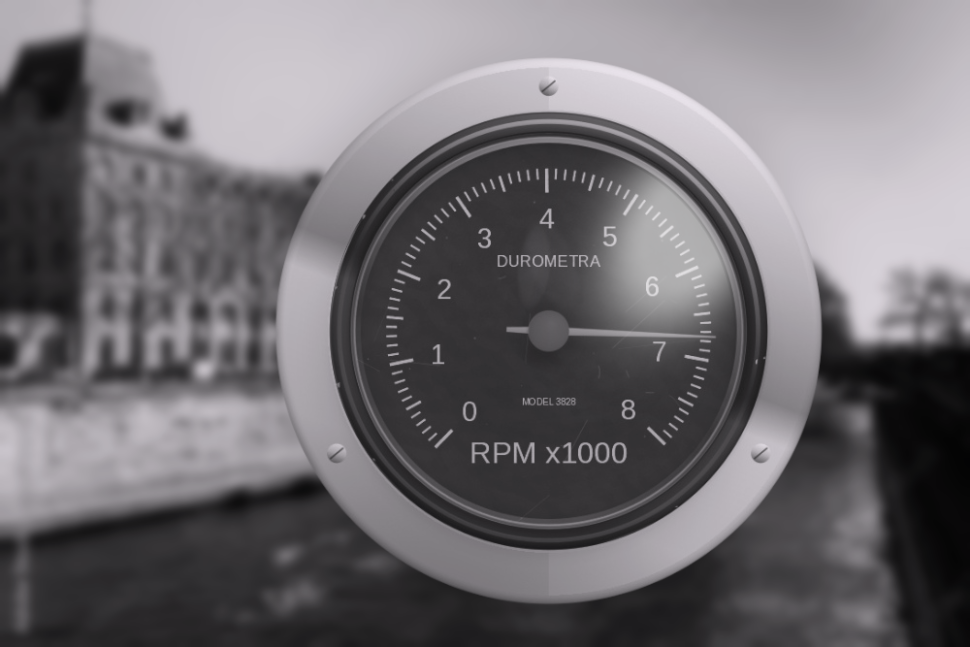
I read 6750 (rpm)
